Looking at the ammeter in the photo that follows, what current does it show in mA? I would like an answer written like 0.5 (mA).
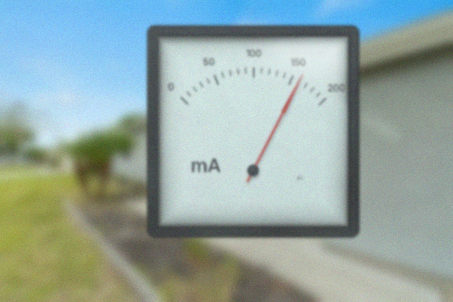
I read 160 (mA)
